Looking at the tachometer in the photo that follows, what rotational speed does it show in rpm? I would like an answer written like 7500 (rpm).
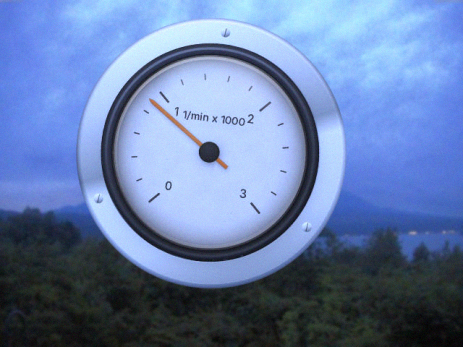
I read 900 (rpm)
